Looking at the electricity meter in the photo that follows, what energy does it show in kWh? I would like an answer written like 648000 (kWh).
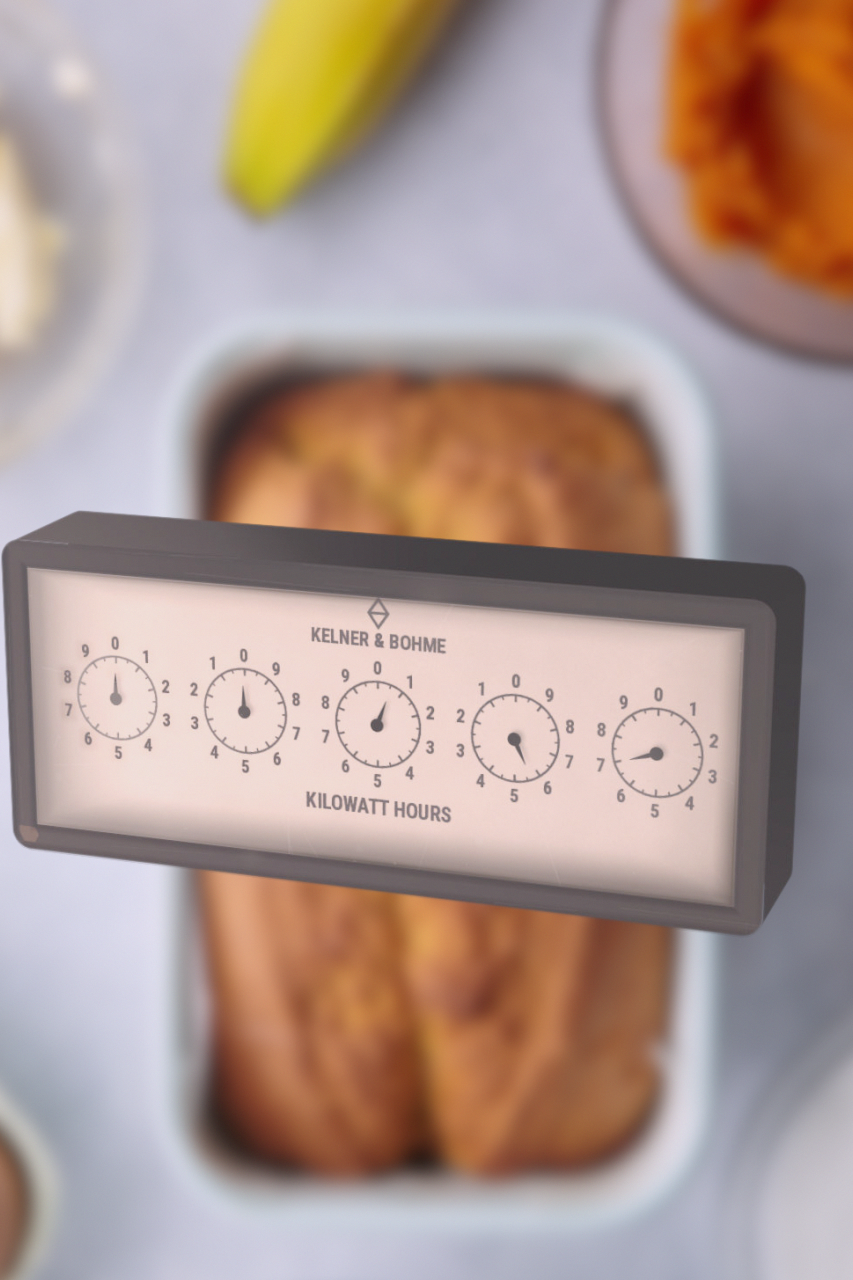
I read 57 (kWh)
